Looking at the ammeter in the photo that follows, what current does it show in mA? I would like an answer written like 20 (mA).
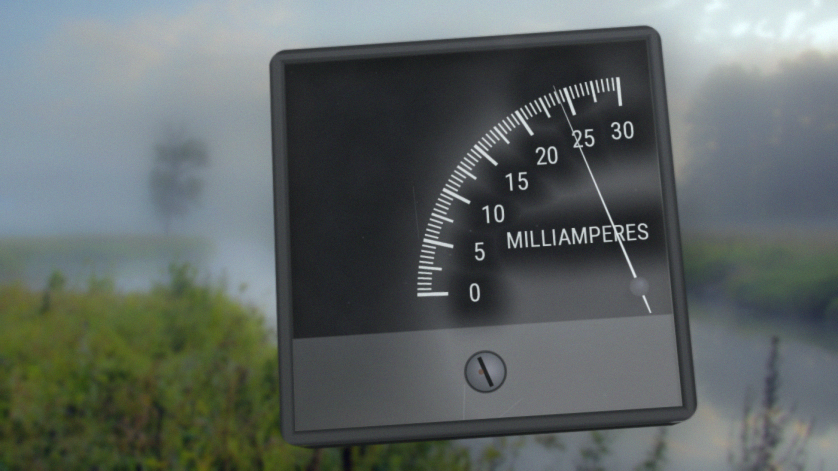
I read 24 (mA)
